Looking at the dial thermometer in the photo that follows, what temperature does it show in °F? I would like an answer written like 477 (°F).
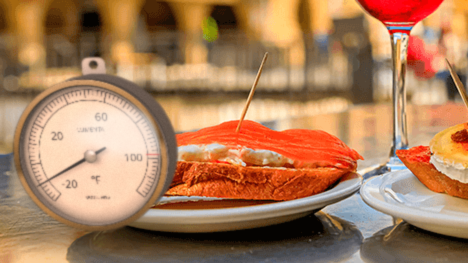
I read -10 (°F)
